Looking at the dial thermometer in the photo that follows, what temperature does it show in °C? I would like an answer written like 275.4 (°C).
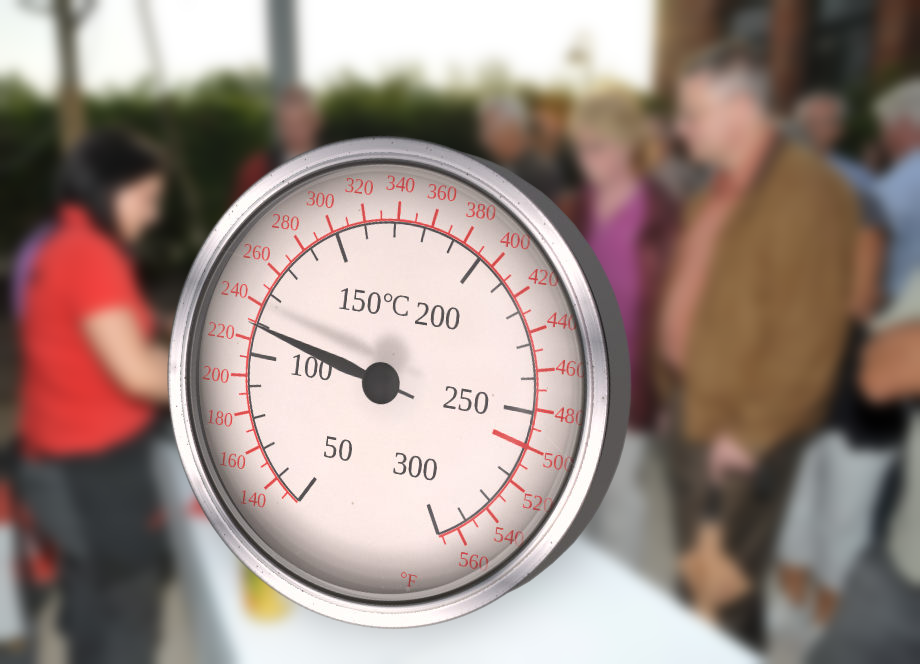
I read 110 (°C)
